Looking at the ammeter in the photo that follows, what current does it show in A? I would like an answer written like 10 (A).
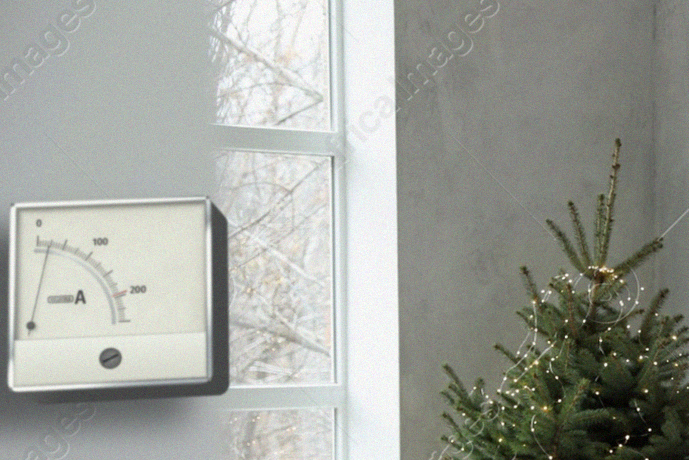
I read 25 (A)
